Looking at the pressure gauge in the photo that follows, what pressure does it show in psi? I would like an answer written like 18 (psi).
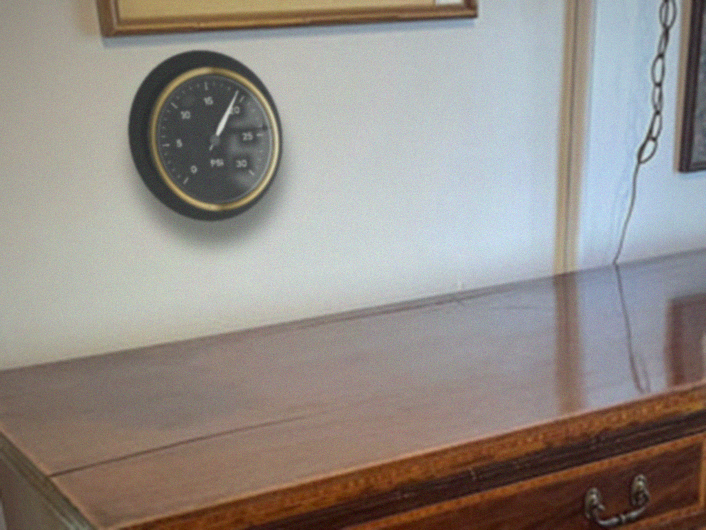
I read 19 (psi)
